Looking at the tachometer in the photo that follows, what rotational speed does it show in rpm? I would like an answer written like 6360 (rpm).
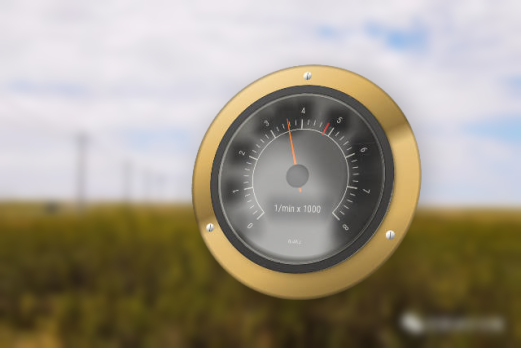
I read 3600 (rpm)
